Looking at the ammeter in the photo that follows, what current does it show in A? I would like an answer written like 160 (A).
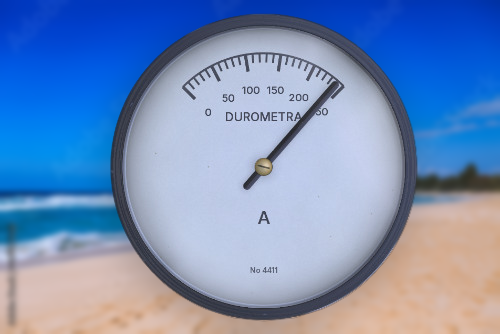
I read 240 (A)
